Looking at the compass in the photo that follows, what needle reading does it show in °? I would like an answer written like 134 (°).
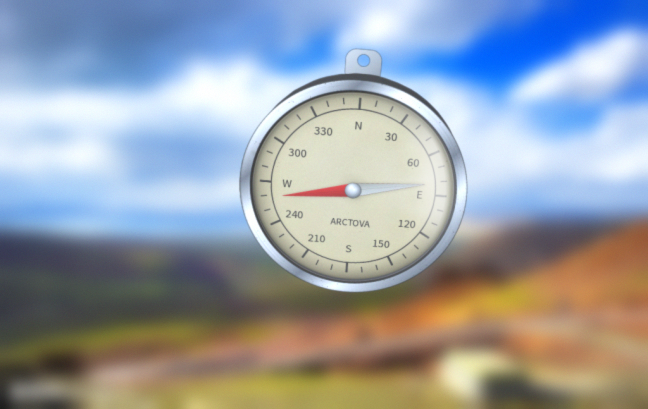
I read 260 (°)
